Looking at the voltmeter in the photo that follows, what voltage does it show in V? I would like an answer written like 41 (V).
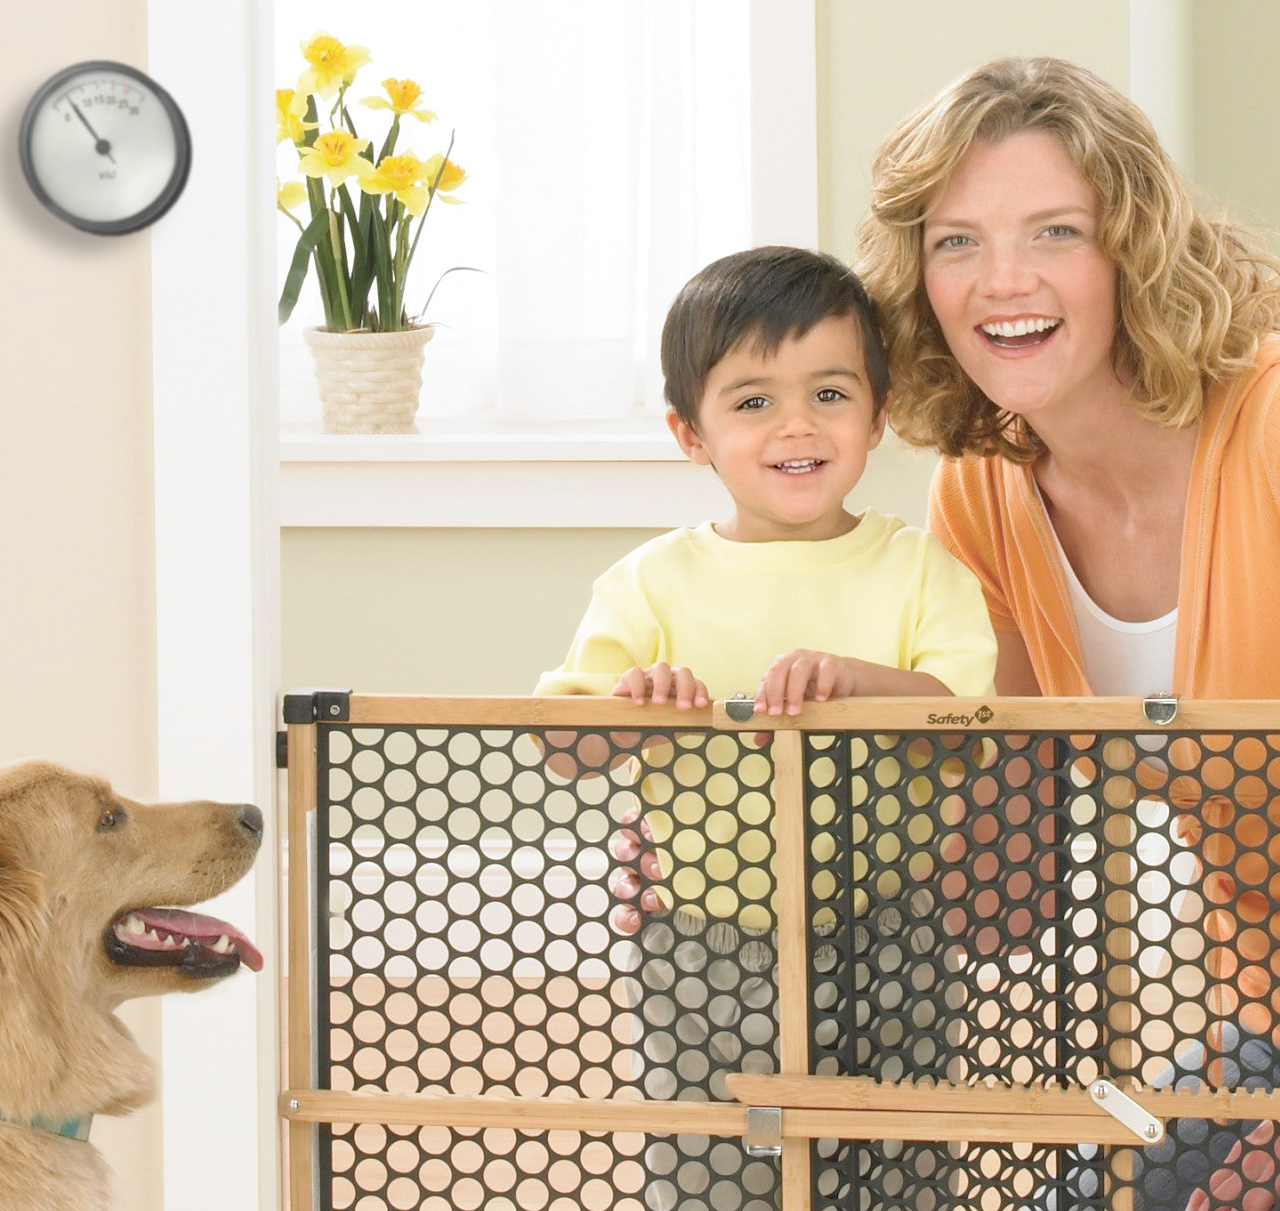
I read 5 (V)
